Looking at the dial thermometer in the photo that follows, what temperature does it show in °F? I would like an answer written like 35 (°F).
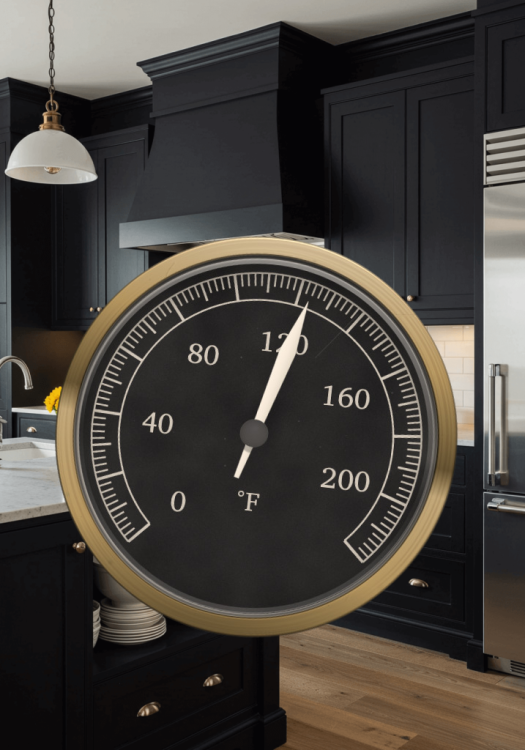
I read 124 (°F)
